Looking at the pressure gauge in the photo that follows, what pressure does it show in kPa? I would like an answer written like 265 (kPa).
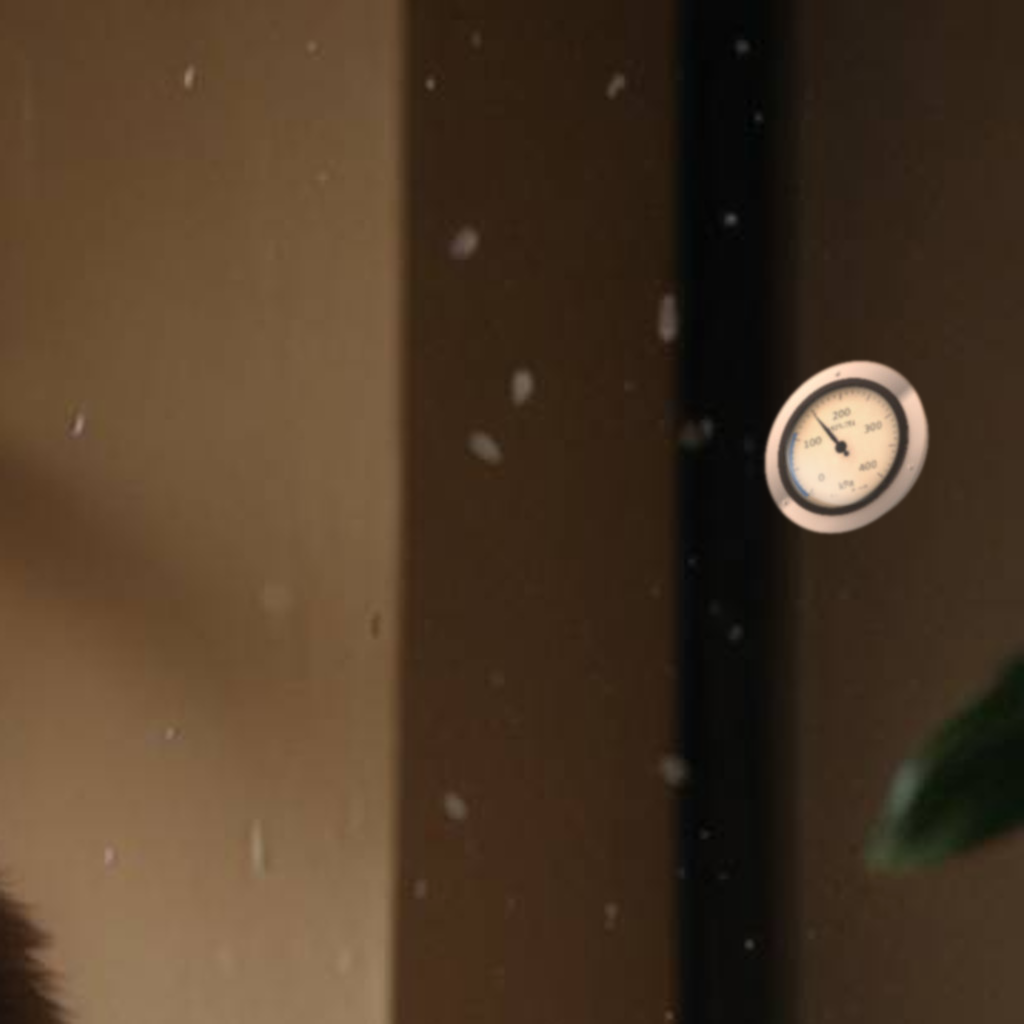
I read 150 (kPa)
